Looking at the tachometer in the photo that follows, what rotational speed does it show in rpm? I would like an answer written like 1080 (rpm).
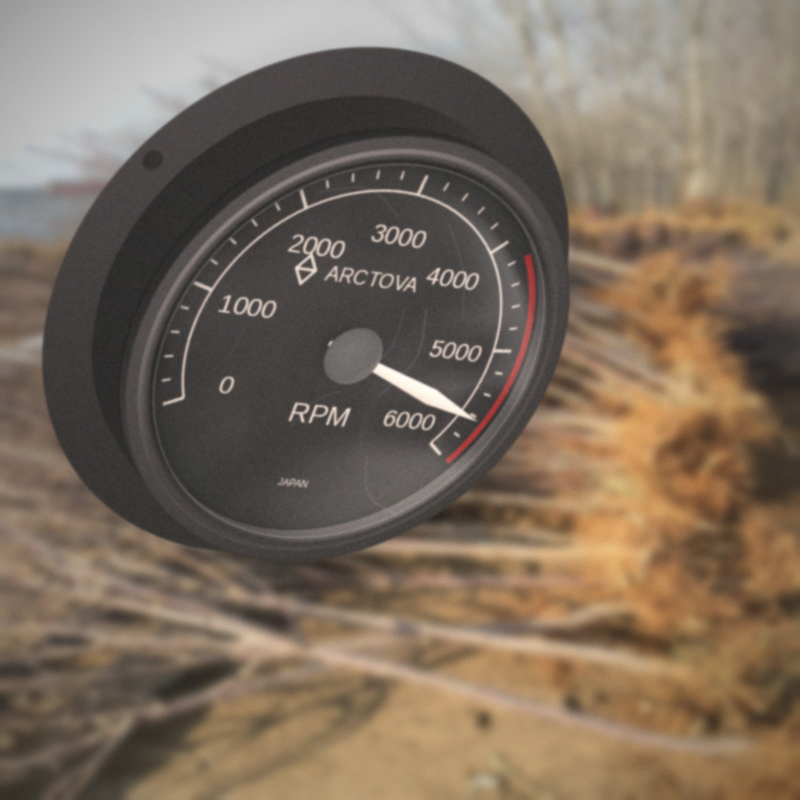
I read 5600 (rpm)
